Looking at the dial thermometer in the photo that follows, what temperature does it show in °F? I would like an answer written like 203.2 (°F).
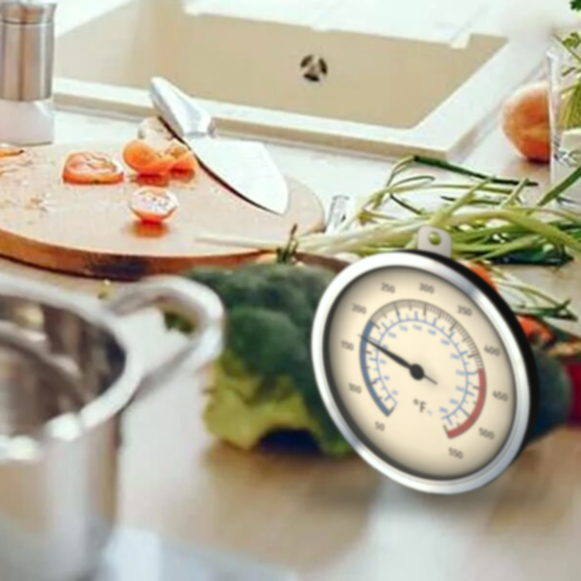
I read 175 (°F)
